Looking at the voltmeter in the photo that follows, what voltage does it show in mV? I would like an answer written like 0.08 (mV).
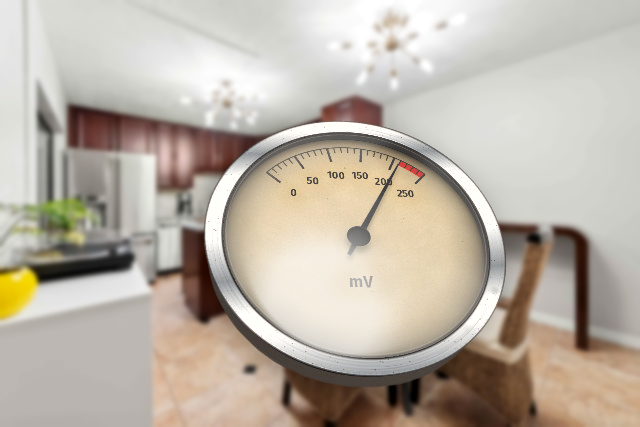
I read 210 (mV)
